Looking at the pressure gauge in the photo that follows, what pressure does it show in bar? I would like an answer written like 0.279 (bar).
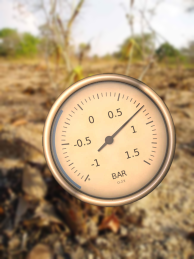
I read 0.8 (bar)
